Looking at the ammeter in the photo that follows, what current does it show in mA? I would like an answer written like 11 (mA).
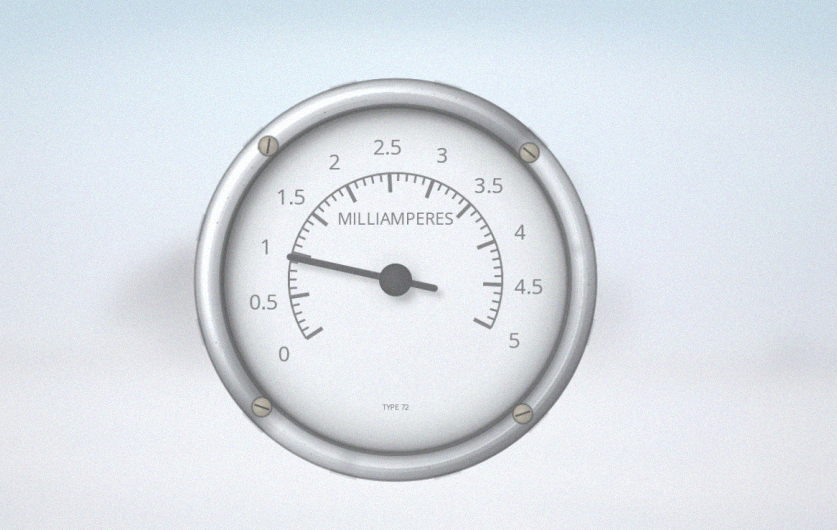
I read 0.95 (mA)
